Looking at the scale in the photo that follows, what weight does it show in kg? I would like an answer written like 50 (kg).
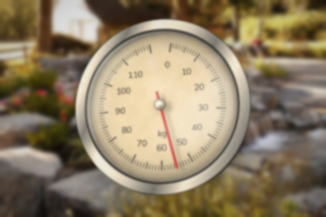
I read 55 (kg)
